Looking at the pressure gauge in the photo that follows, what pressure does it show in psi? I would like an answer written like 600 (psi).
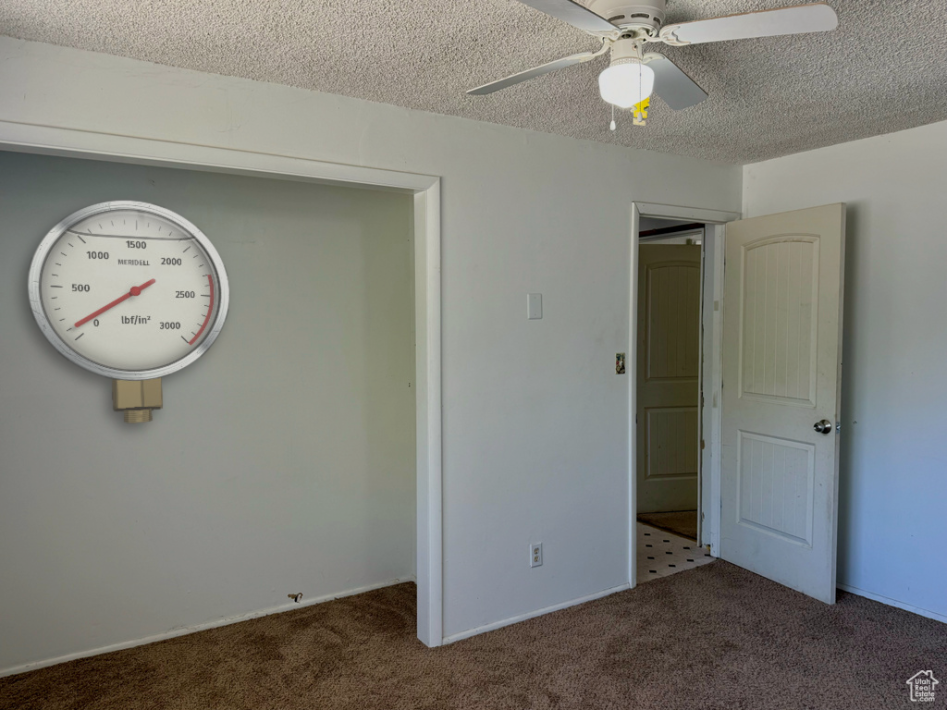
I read 100 (psi)
